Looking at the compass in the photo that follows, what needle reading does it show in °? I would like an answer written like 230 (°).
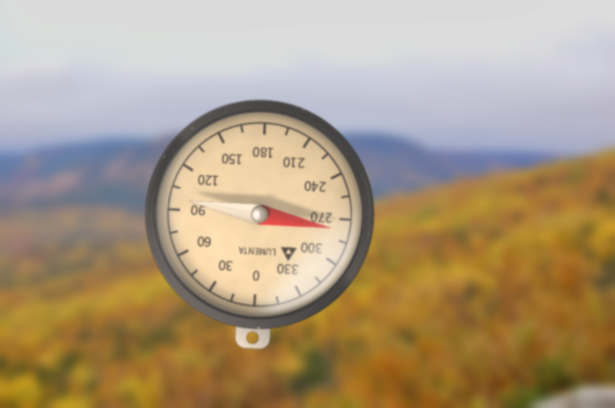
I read 277.5 (°)
